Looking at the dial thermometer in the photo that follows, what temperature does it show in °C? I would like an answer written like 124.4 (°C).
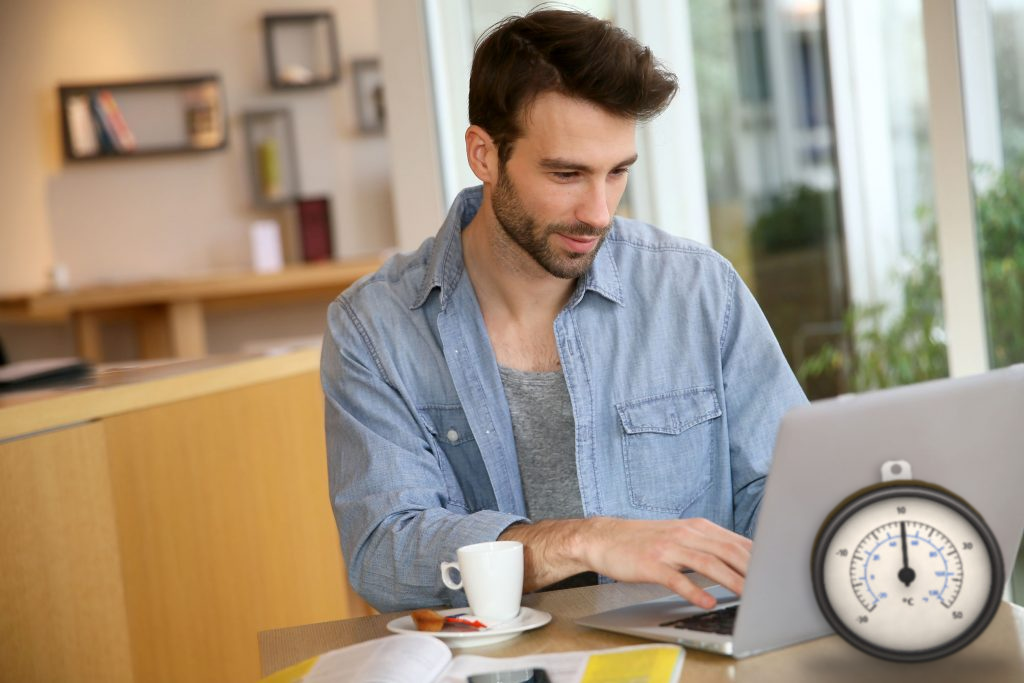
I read 10 (°C)
